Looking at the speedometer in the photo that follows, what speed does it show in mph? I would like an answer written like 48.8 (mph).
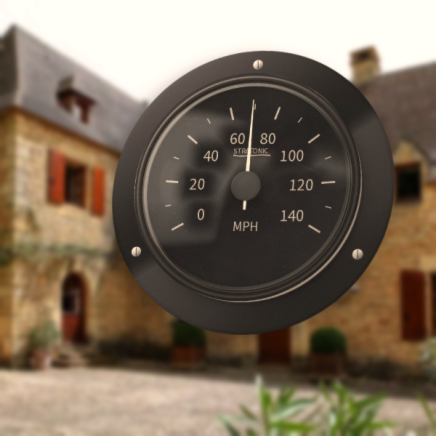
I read 70 (mph)
